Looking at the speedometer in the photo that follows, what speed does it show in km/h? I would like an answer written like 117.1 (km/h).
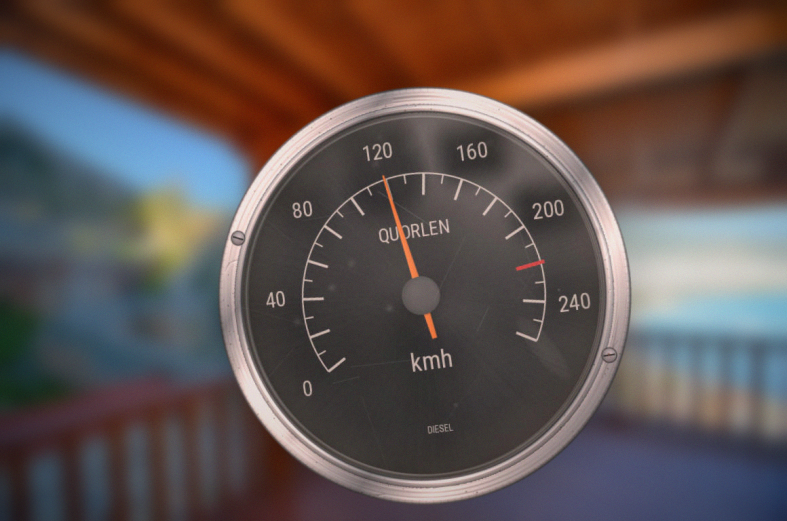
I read 120 (km/h)
